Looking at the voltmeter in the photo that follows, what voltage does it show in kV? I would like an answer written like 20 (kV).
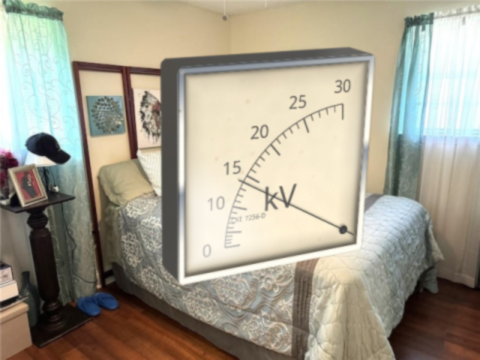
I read 14 (kV)
